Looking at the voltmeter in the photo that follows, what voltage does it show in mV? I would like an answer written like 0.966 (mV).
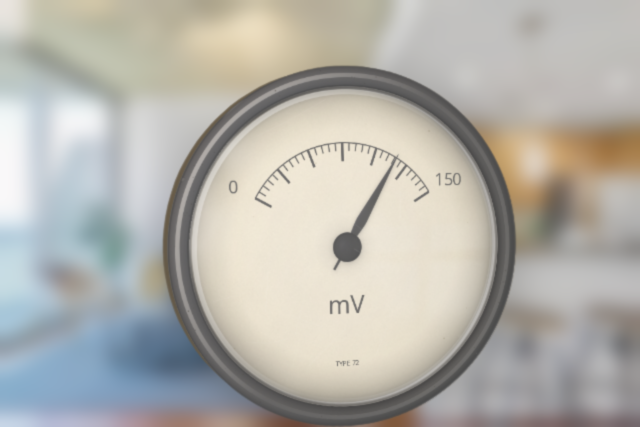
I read 115 (mV)
